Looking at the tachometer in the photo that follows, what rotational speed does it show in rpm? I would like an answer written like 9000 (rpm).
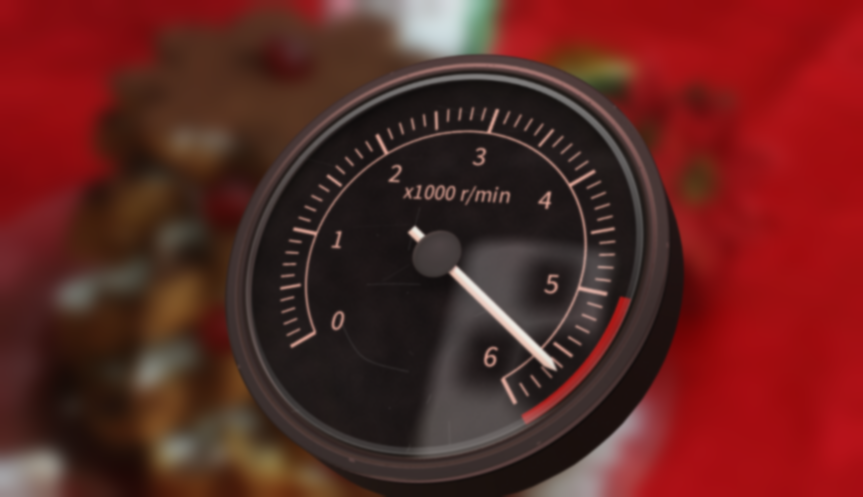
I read 5650 (rpm)
